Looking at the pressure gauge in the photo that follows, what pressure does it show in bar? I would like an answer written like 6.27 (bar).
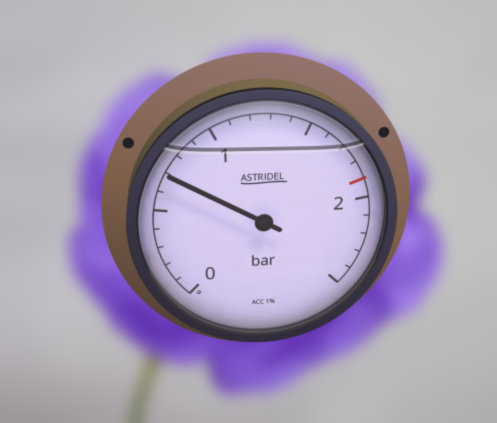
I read 0.7 (bar)
